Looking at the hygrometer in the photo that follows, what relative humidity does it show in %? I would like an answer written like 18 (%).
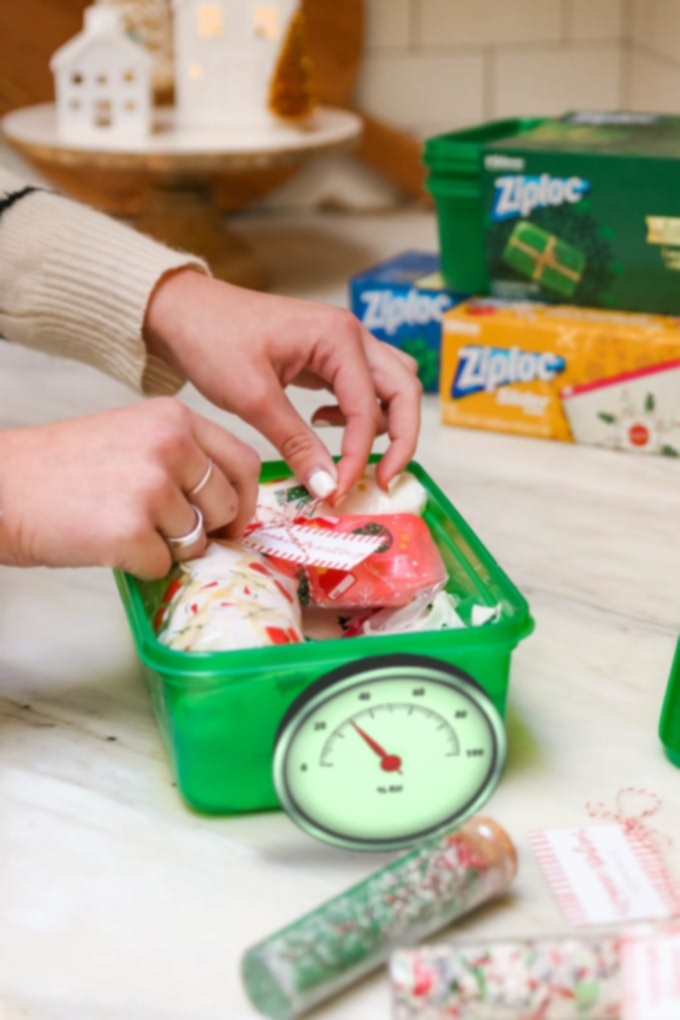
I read 30 (%)
